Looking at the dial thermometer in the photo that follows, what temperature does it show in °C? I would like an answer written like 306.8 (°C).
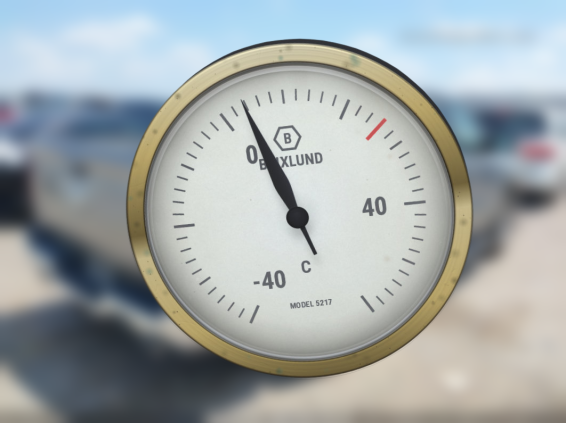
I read 4 (°C)
